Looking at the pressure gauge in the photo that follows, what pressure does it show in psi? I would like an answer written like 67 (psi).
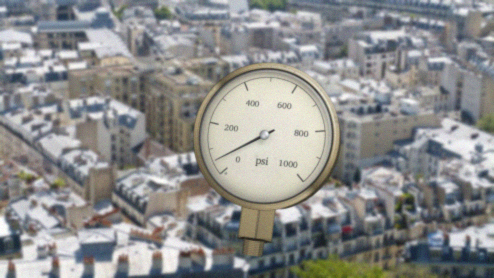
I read 50 (psi)
